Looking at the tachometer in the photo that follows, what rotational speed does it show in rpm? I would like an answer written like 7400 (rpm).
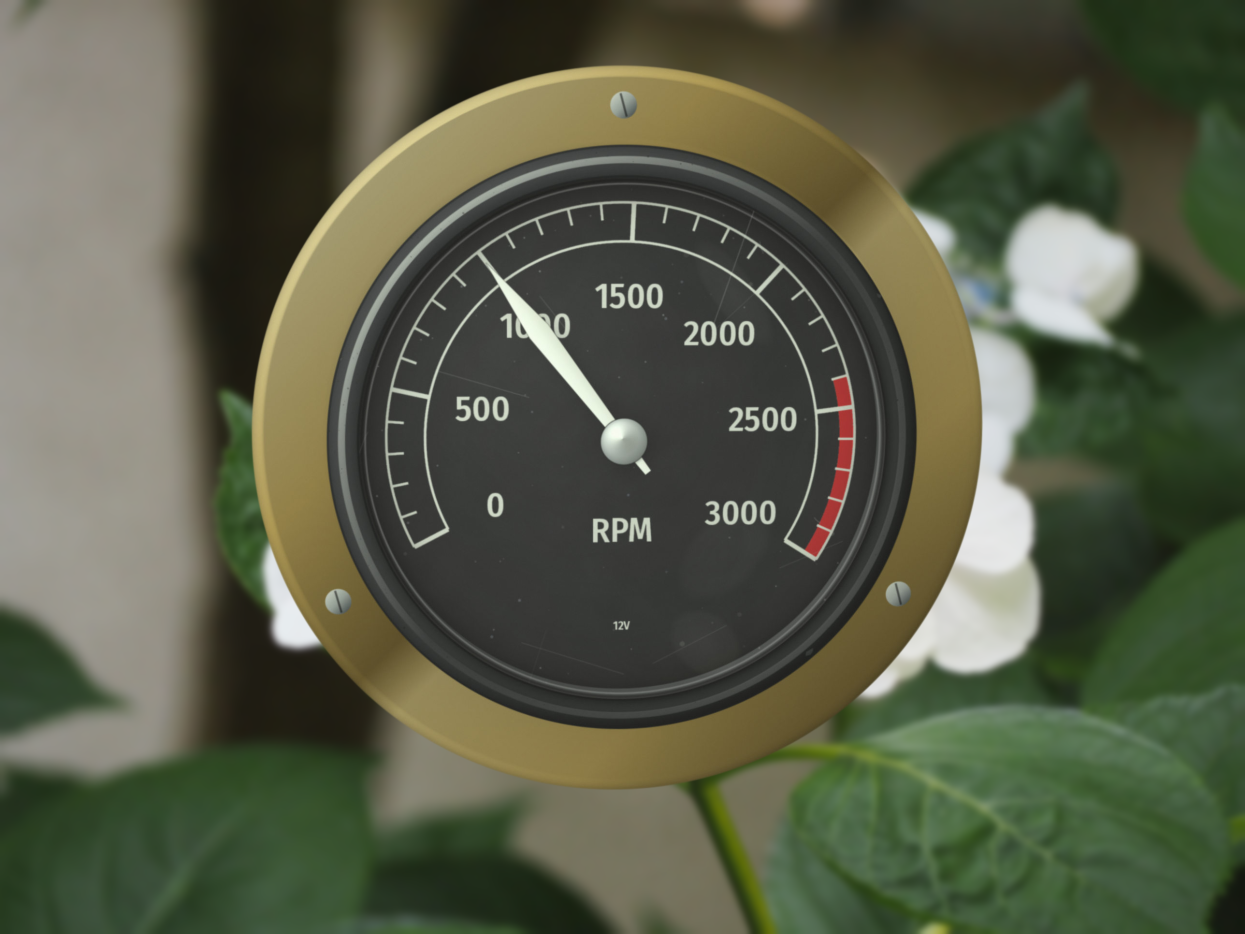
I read 1000 (rpm)
